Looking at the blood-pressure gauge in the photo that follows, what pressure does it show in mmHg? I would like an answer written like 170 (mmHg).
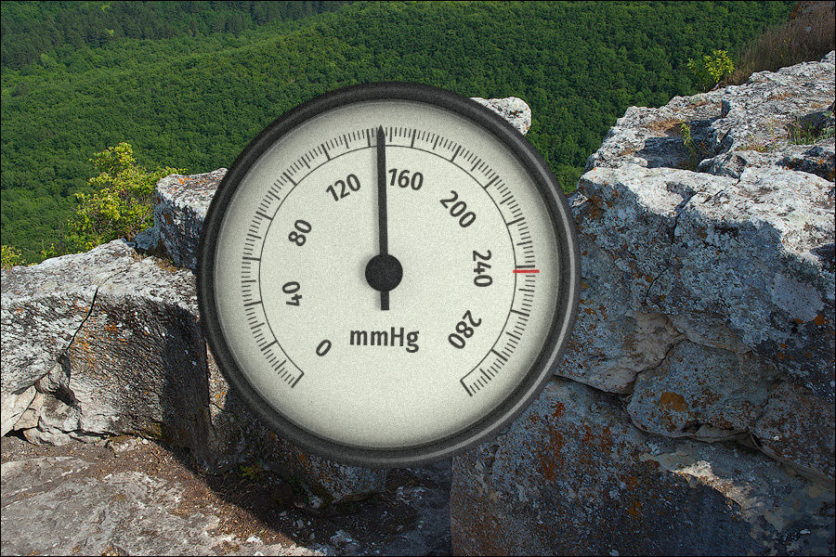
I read 146 (mmHg)
